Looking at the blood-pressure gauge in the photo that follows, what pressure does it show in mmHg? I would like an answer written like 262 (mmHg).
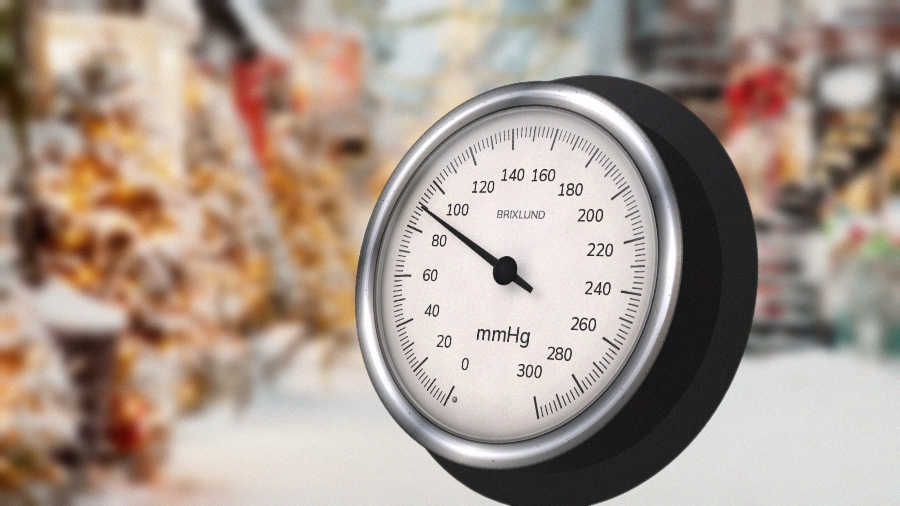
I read 90 (mmHg)
